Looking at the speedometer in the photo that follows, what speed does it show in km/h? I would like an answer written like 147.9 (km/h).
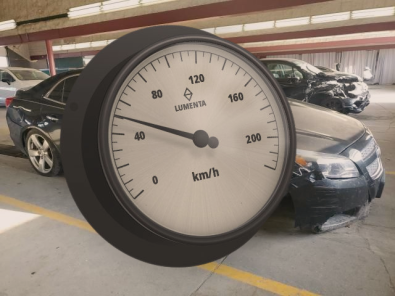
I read 50 (km/h)
